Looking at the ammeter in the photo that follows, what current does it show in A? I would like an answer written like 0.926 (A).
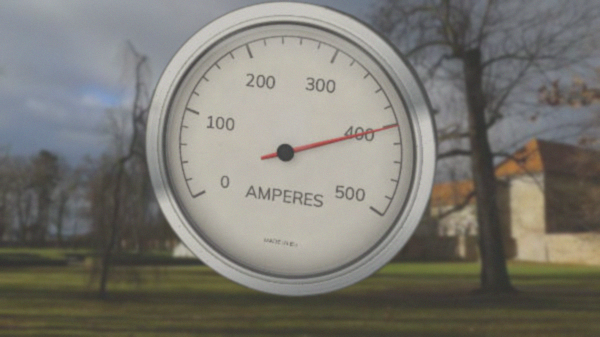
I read 400 (A)
